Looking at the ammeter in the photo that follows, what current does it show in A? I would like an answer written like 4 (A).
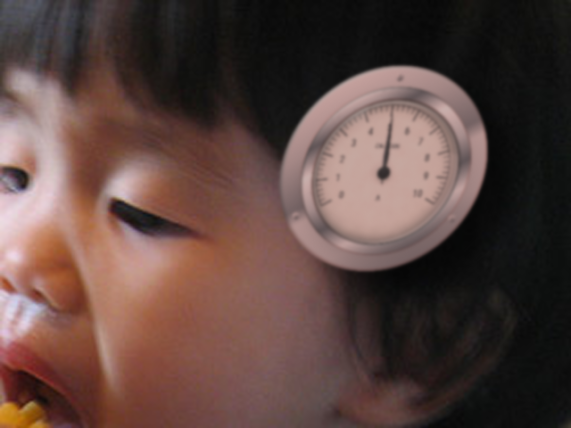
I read 5 (A)
